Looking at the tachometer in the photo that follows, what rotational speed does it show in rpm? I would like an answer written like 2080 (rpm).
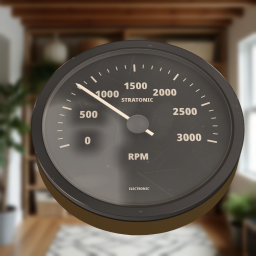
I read 800 (rpm)
